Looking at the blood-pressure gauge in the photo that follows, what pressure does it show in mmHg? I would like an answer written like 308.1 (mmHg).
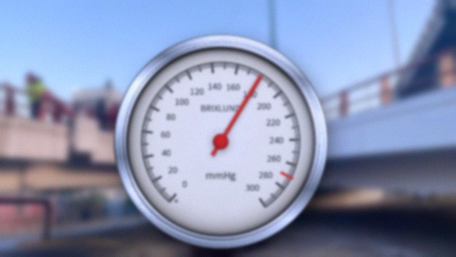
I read 180 (mmHg)
